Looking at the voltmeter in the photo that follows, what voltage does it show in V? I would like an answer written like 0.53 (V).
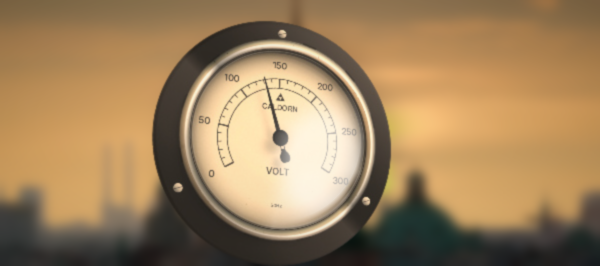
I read 130 (V)
